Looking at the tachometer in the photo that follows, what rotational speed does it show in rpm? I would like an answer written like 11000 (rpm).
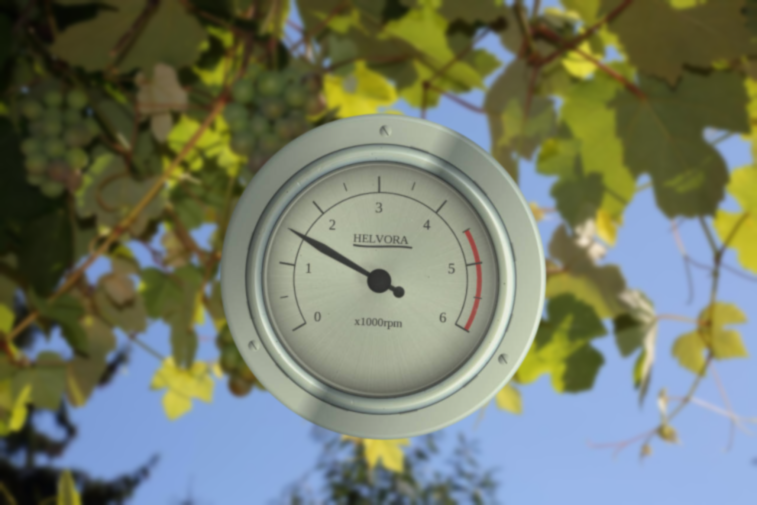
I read 1500 (rpm)
